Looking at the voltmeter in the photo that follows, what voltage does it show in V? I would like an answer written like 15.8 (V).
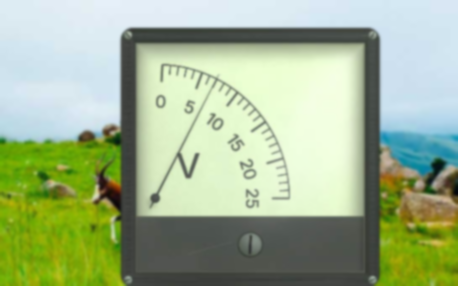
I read 7 (V)
